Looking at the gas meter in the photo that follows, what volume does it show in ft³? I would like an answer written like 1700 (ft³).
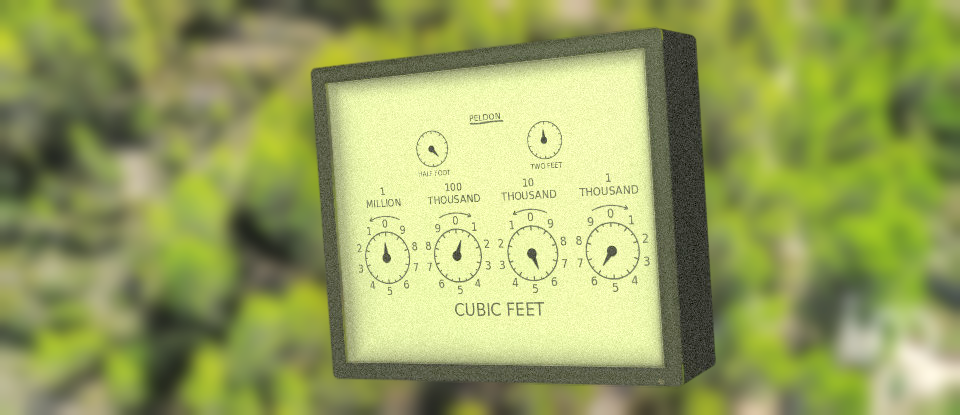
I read 5600 (ft³)
